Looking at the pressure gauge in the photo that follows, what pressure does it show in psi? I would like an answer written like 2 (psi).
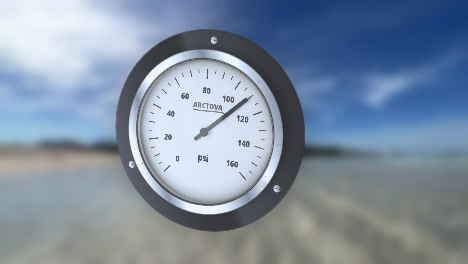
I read 110 (psi)
